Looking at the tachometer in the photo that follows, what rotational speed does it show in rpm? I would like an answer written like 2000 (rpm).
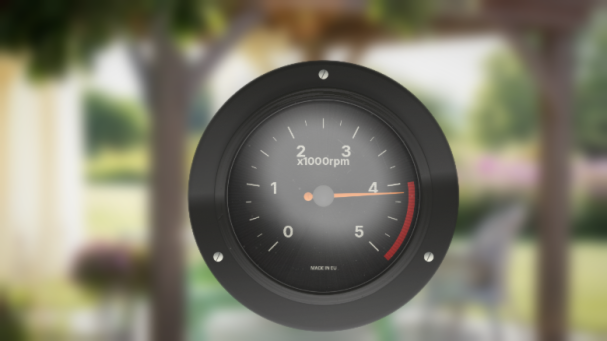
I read 4125 (rpm)
